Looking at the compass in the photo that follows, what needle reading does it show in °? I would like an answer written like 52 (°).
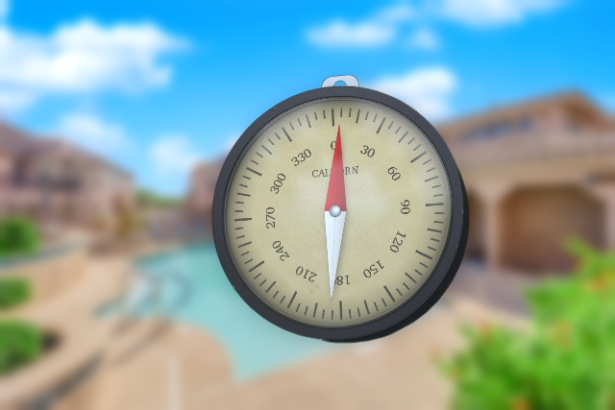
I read 5 (°)
